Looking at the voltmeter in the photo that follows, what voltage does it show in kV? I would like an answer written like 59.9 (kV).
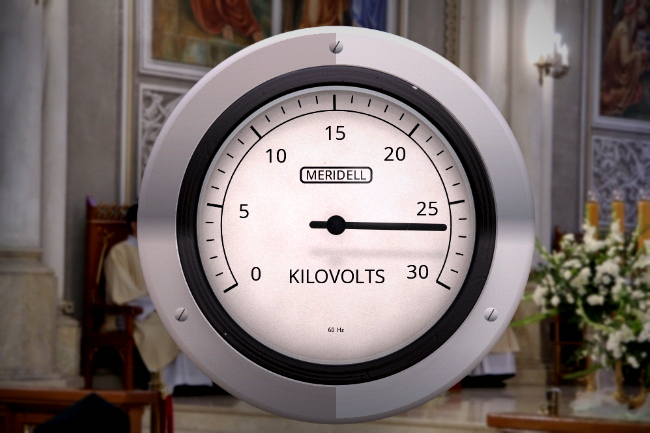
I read 26.5 (kV)
